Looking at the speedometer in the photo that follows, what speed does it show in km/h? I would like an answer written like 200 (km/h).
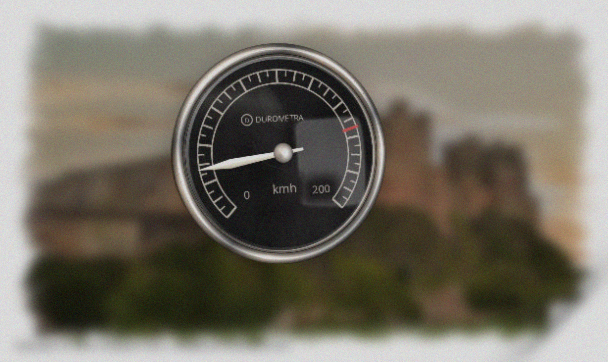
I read 27.5 (km/h)
